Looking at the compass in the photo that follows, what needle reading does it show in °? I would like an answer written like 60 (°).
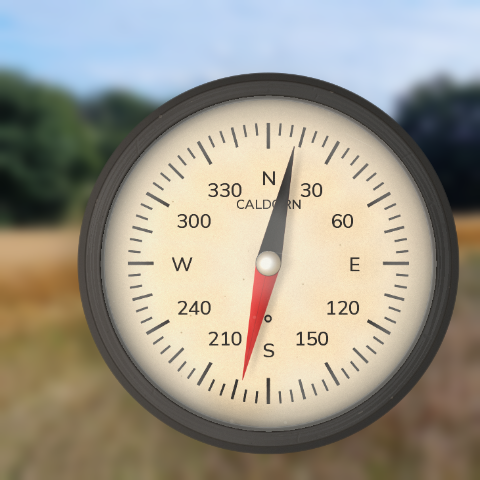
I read 192.5 (°)
